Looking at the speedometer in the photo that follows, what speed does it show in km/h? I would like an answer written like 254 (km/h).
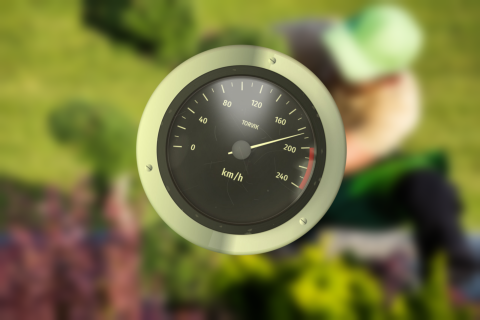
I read 185 (km/h)
